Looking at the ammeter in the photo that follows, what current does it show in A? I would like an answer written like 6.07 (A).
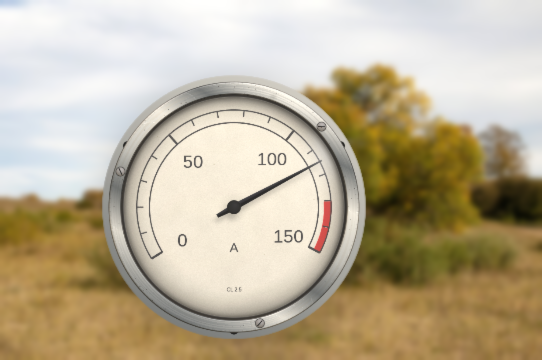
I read 115 (A)
